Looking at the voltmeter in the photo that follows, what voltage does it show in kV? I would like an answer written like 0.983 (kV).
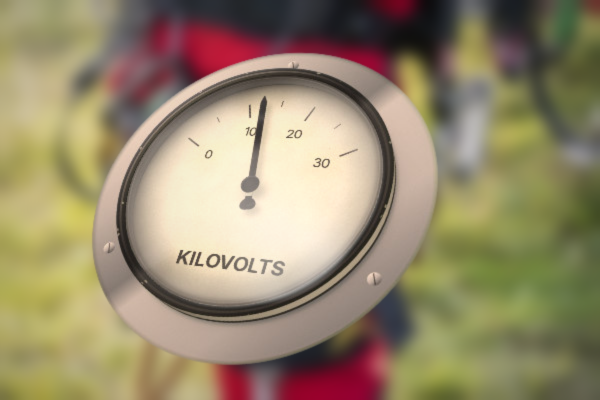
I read 12.5 (kV)
